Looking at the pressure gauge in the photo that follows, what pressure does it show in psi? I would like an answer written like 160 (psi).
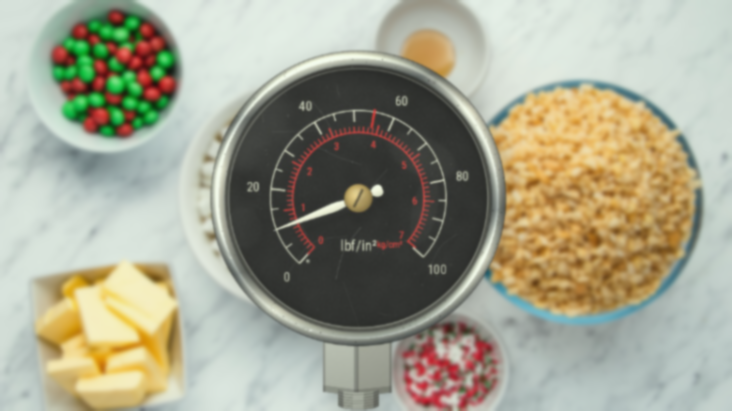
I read 10 (psi)
